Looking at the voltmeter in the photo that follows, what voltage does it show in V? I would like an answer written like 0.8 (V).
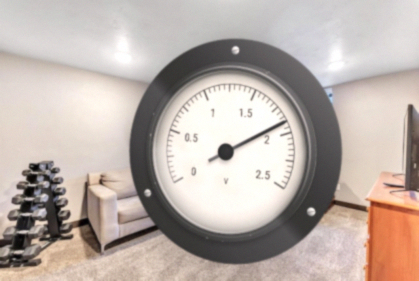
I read 1.9 (V)
